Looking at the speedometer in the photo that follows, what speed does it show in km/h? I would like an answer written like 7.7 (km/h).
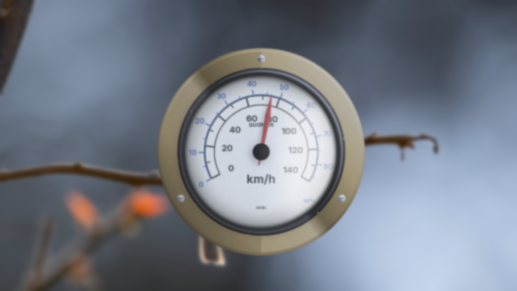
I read 75 (km/h)
